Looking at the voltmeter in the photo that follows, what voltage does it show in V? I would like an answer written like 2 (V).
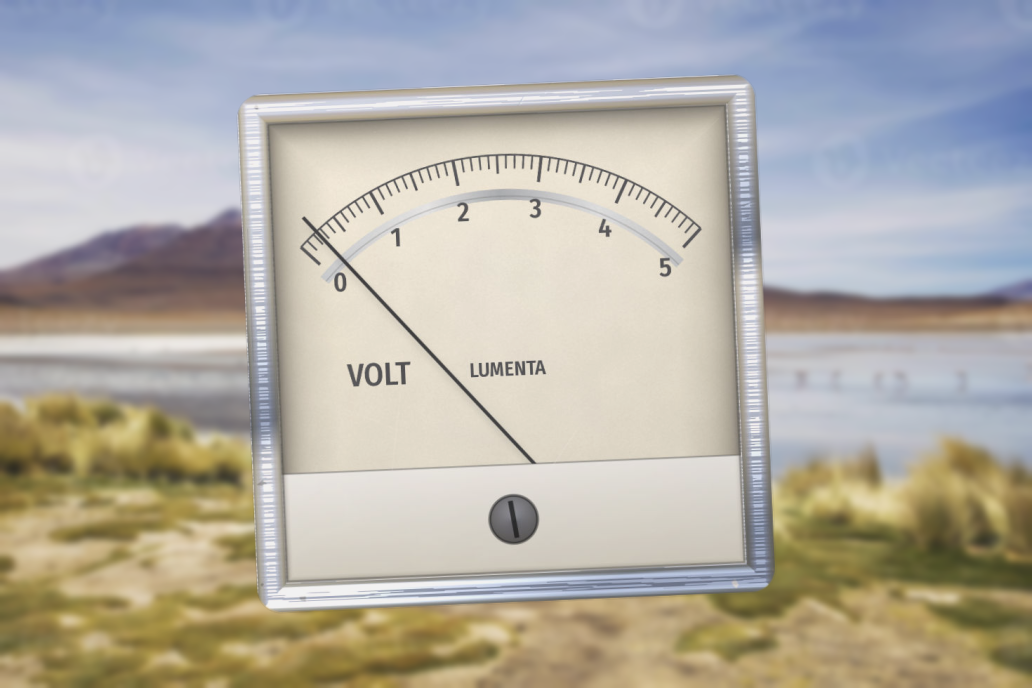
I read 0.25 (V)
